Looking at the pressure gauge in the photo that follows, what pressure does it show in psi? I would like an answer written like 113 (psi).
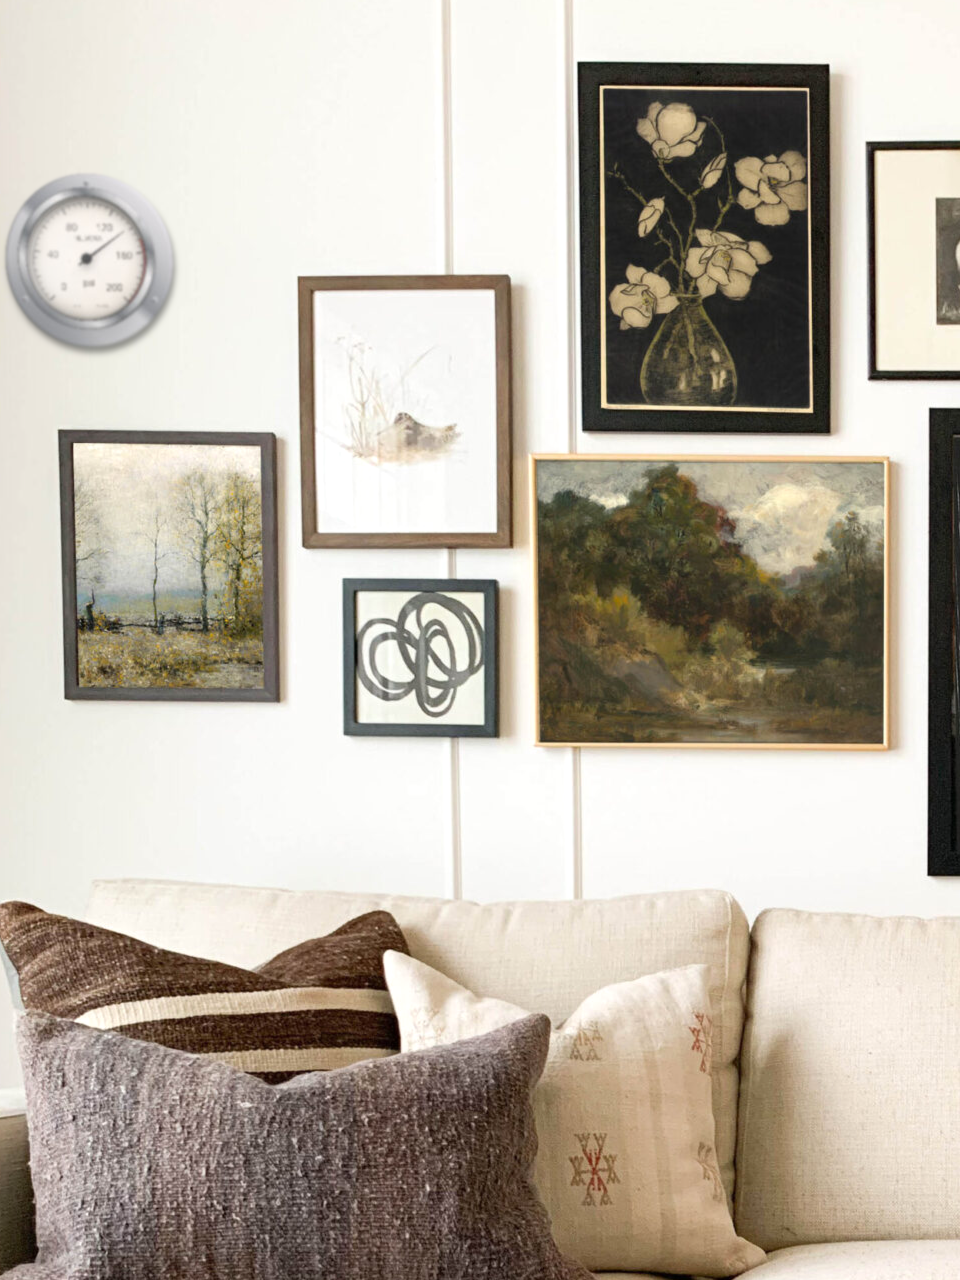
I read 140 (psi)
